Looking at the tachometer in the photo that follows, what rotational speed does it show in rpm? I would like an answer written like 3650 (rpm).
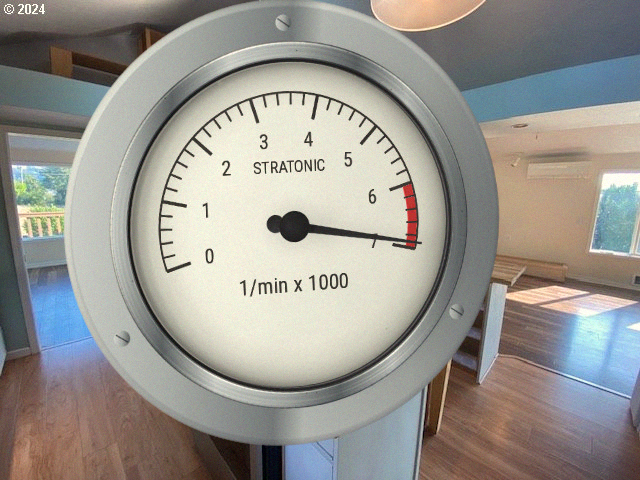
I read 6900 (rpm)
